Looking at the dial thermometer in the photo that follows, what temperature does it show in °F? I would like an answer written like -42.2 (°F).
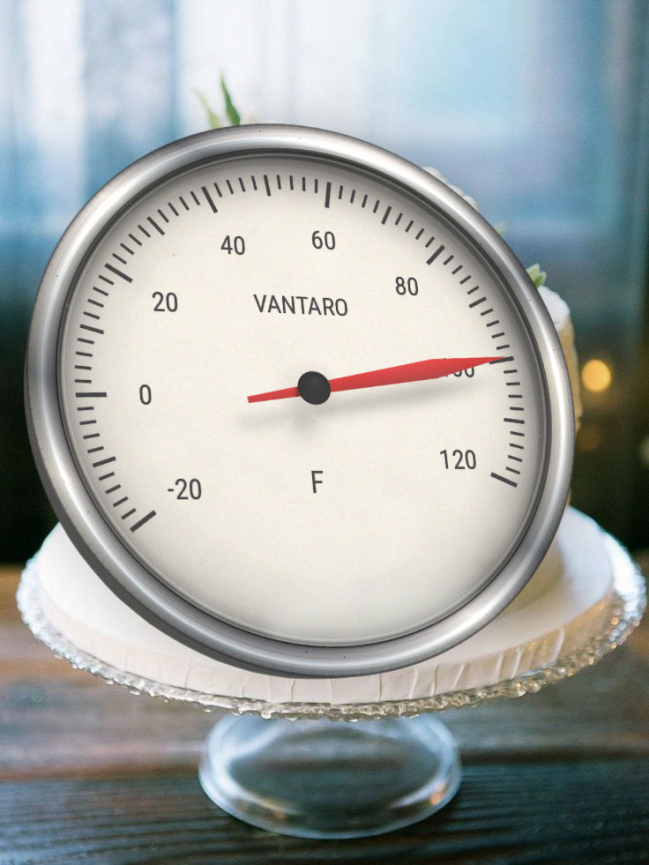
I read 100 (°F)
